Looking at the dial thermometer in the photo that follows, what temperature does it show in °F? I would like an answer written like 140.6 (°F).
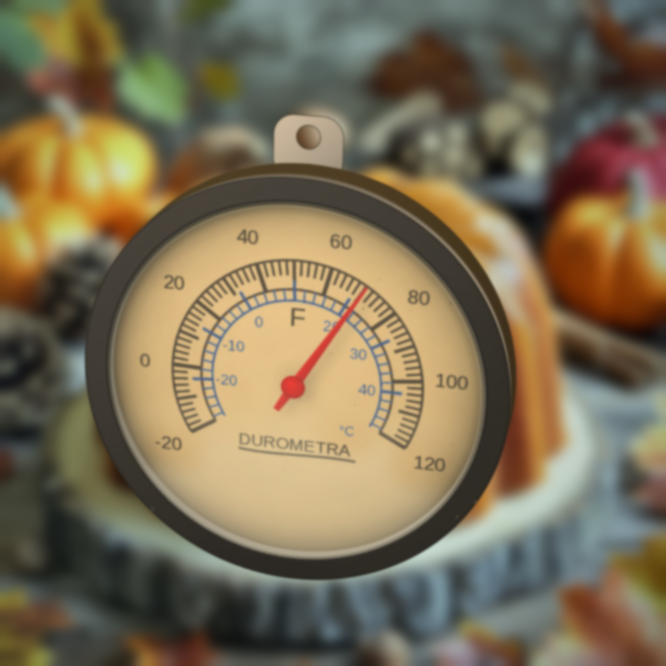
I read 70 (°F)
